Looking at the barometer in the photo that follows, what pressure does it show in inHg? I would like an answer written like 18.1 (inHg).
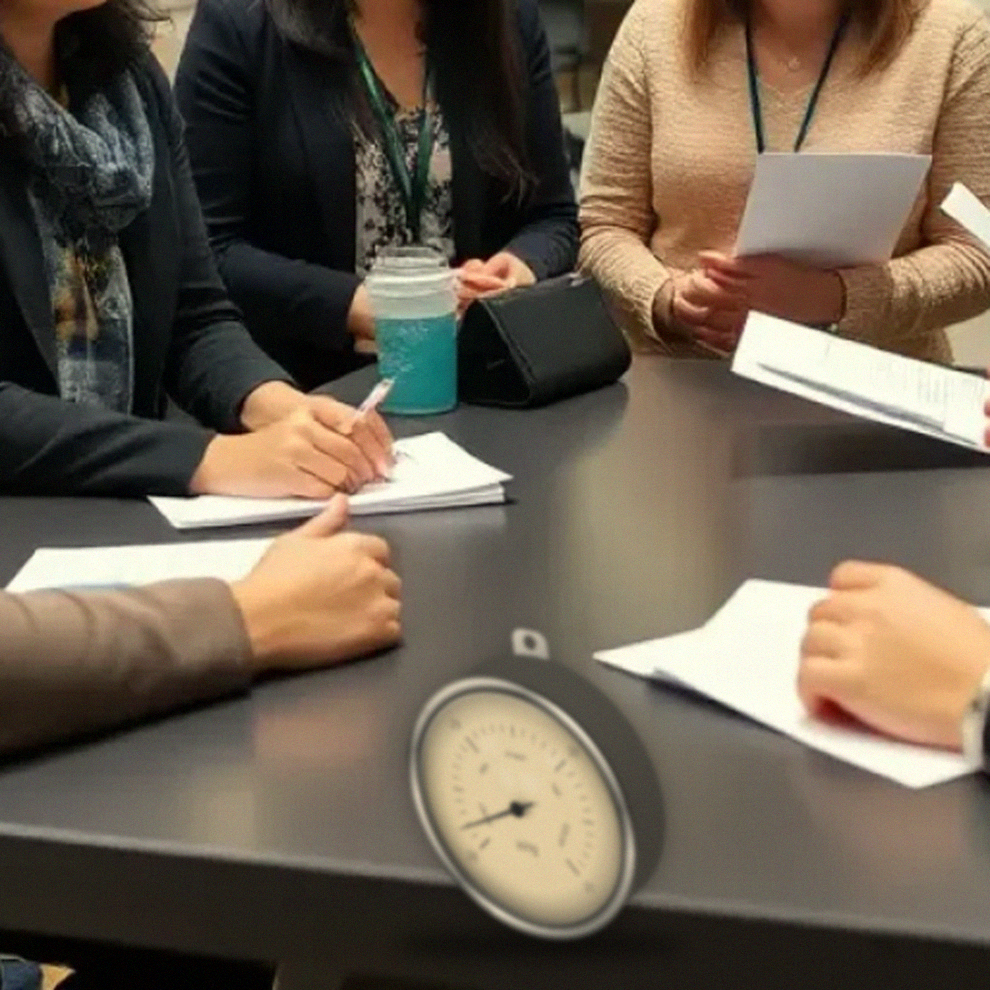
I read 28.2 (inHg)
